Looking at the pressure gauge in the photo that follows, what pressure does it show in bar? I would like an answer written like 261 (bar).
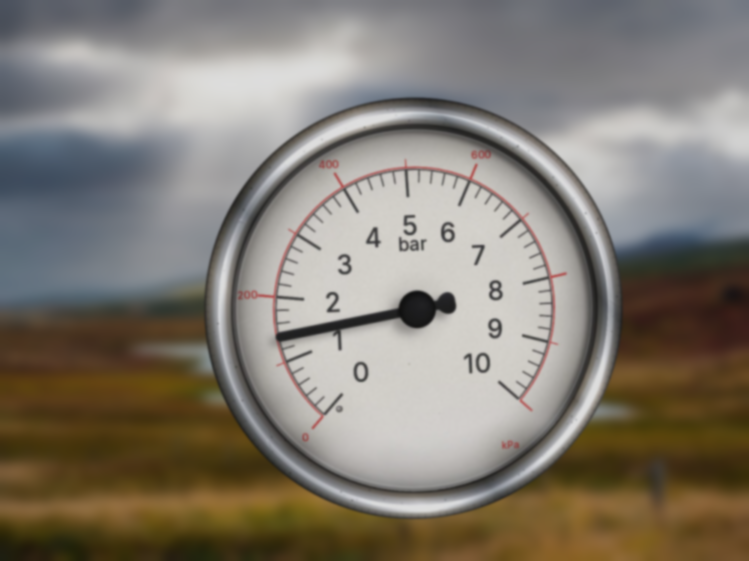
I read 1.4 (bar)
